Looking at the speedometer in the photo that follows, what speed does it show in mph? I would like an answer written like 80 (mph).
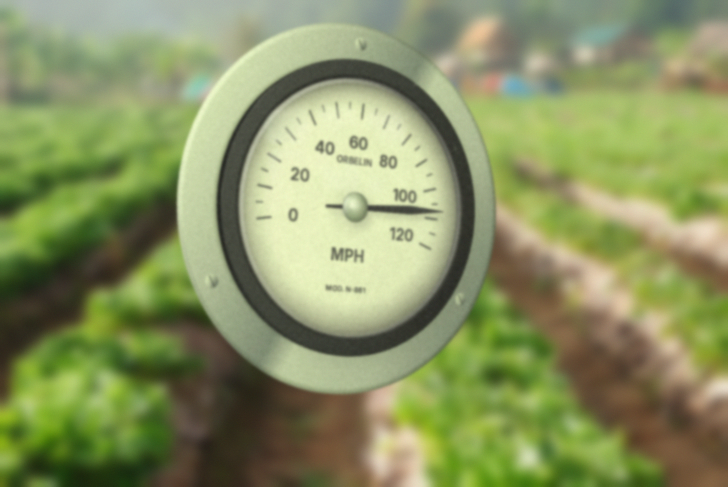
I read 107.5 (mph)
